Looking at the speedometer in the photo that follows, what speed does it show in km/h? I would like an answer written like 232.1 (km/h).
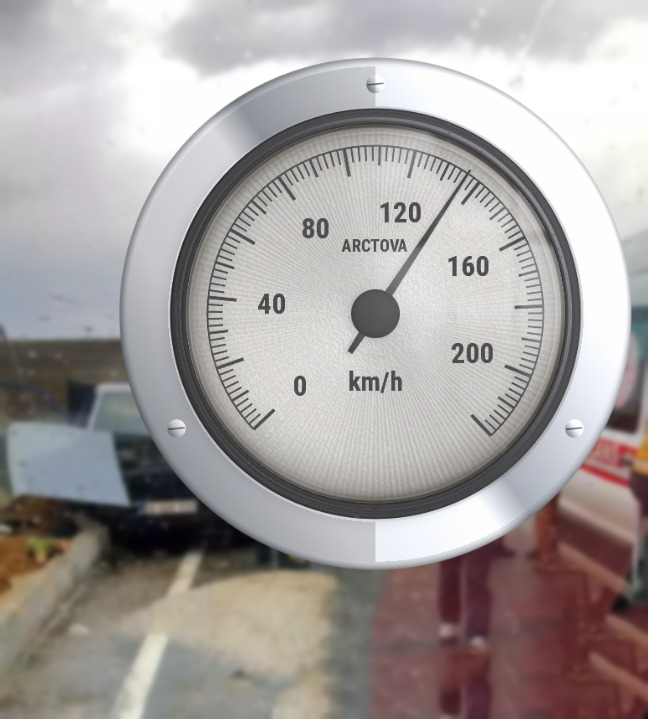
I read 136 (km/h)
